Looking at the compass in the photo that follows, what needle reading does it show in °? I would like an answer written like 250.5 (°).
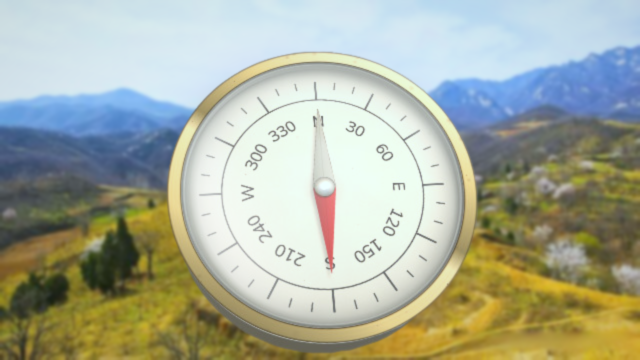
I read 180 (°)
